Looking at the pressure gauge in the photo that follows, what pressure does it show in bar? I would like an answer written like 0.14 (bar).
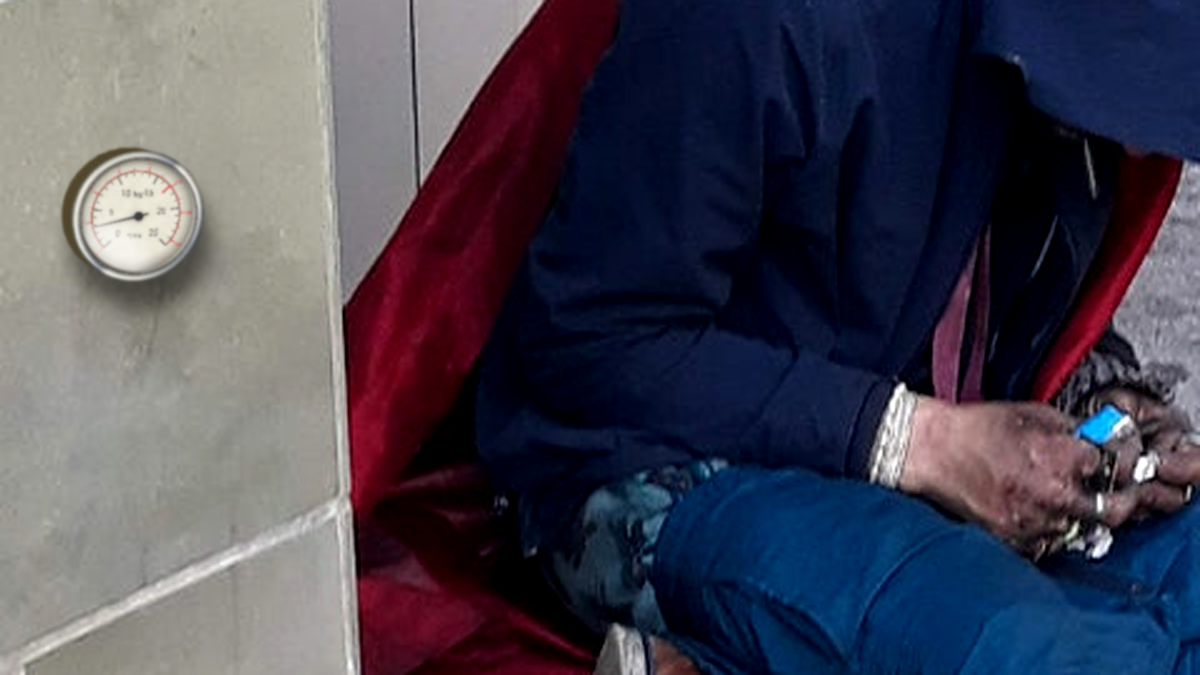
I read 3 (bar)
